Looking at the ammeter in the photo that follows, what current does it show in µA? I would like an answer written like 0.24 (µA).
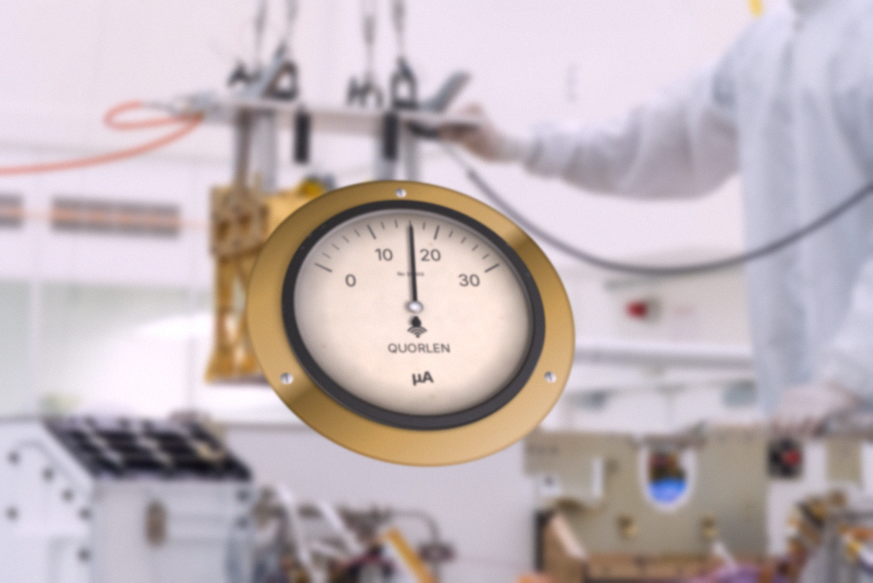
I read 16 (µA)
